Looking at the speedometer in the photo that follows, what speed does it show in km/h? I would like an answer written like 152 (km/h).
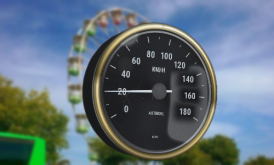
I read 20 (km/h)
